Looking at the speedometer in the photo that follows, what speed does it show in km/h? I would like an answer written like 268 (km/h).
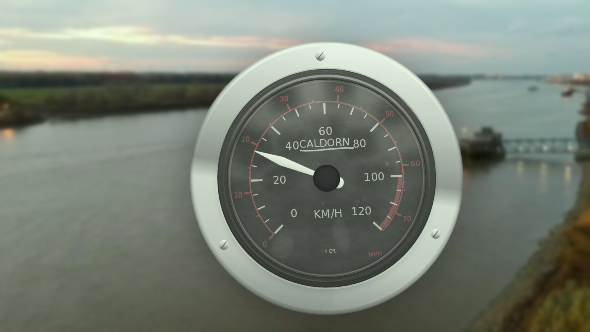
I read 30 (km/h)
